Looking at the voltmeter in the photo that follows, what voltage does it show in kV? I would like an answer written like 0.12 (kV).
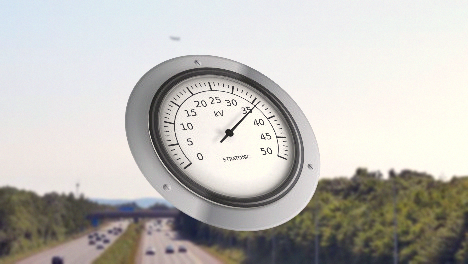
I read 36 (kV)
